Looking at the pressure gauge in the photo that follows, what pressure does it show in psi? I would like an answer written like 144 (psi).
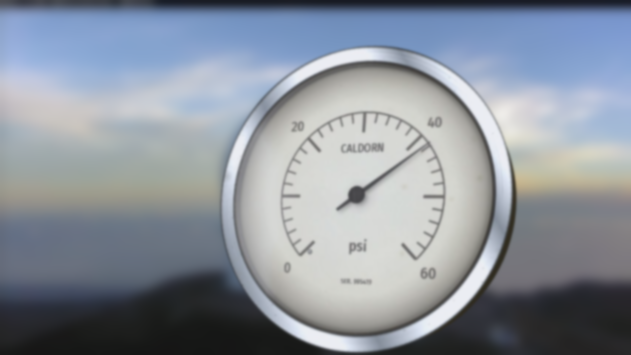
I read 42 (psi)
